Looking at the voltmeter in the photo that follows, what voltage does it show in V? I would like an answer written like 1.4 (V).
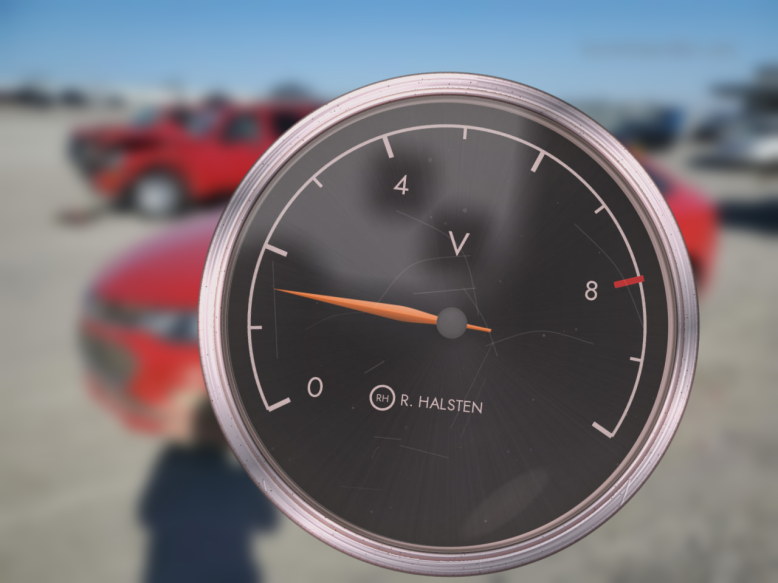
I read 1.5 (V)
